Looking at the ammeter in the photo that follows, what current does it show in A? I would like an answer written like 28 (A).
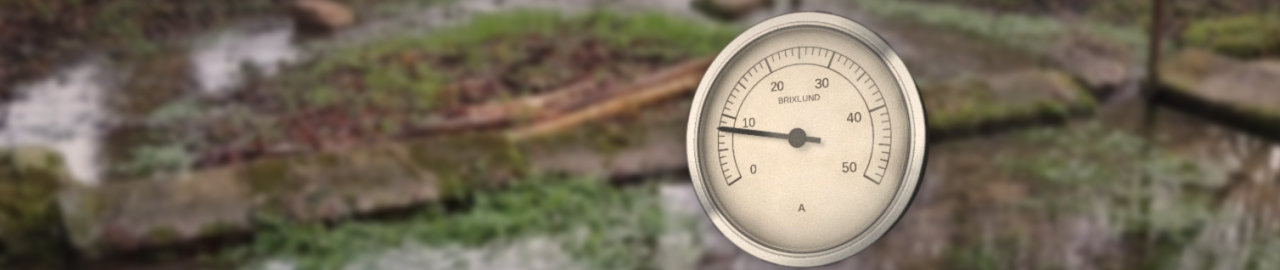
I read 8 (A)
